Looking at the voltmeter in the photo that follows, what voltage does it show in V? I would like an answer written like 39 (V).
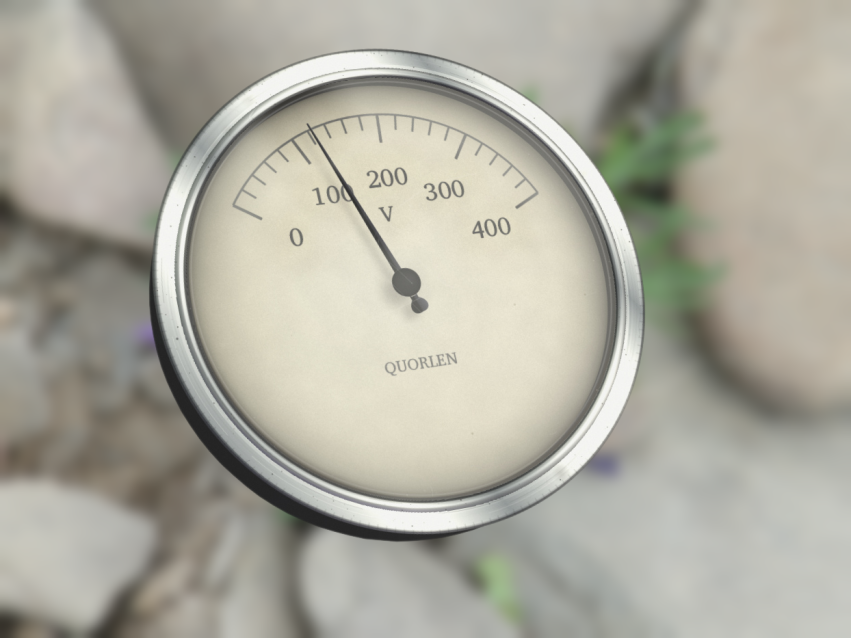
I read 120 (V)
